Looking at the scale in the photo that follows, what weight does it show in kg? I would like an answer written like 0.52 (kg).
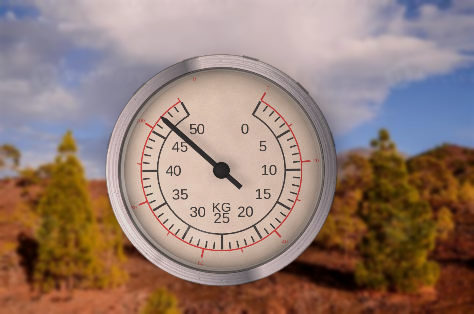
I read 47 (kg)
